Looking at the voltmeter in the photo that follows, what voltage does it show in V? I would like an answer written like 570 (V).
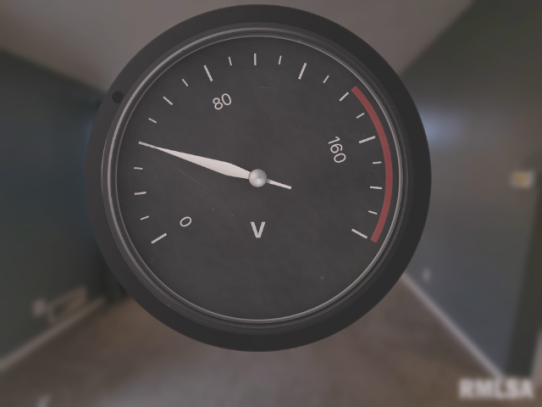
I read 40 (V)
